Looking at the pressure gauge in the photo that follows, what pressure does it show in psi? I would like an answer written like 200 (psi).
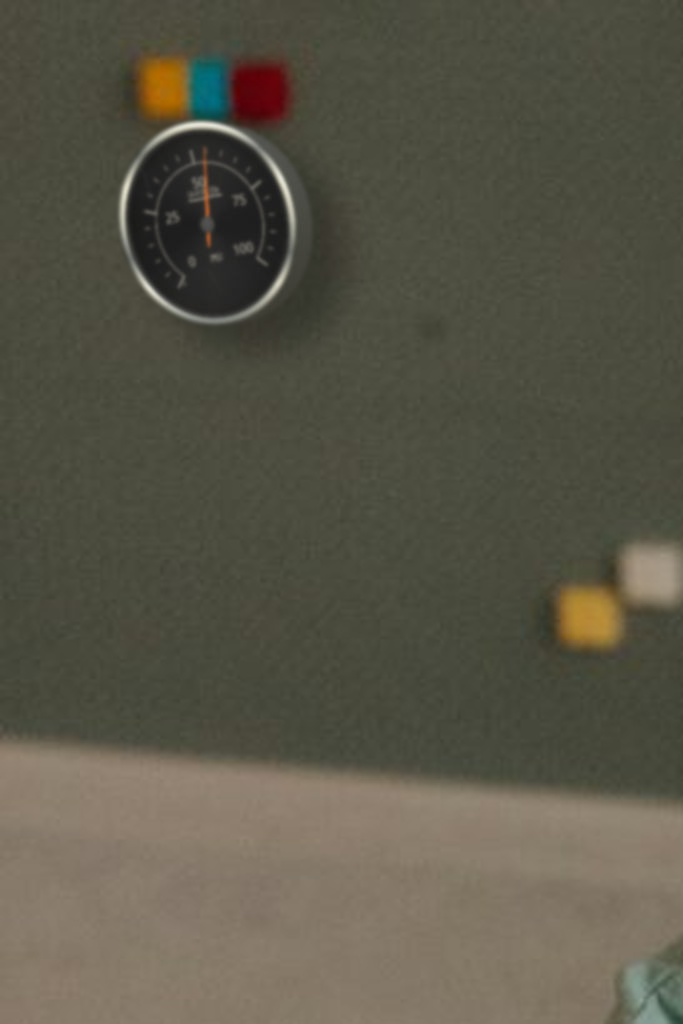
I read 55 (psi)
